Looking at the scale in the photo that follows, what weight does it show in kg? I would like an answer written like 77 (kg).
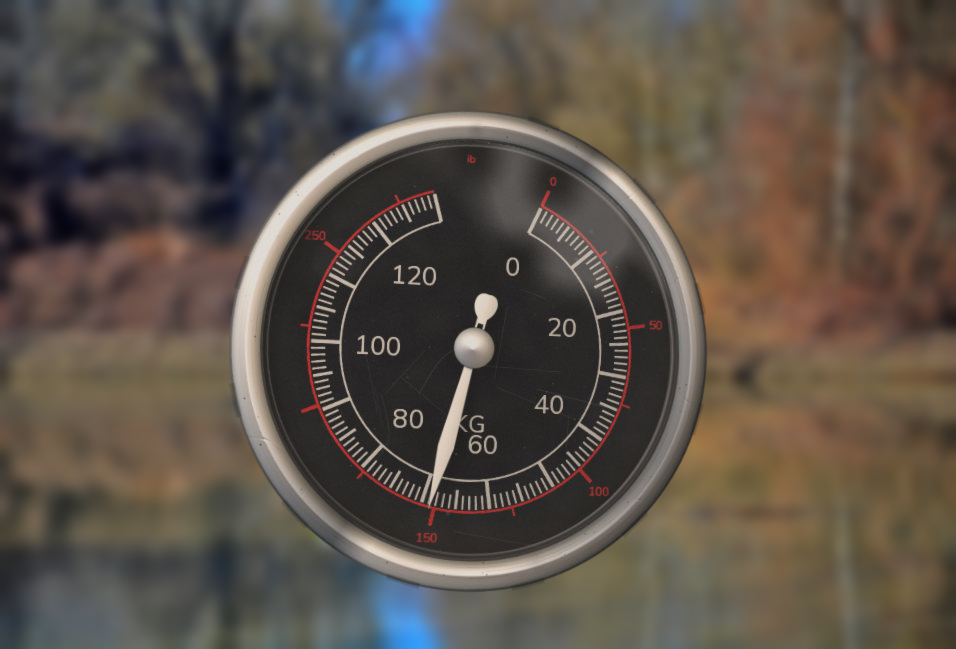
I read 69 (kg)
